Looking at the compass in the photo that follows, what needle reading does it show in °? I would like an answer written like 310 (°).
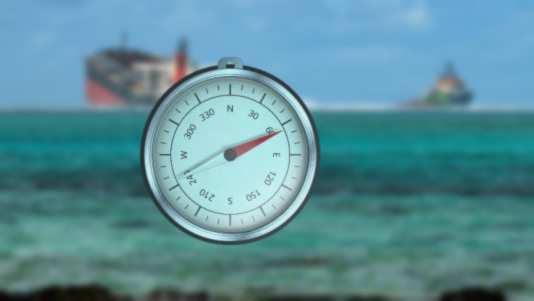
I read 65 (°)
